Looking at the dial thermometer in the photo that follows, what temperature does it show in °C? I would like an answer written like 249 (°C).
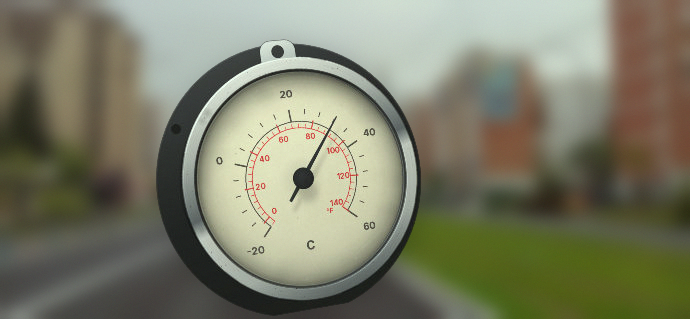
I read 32 (°C)
